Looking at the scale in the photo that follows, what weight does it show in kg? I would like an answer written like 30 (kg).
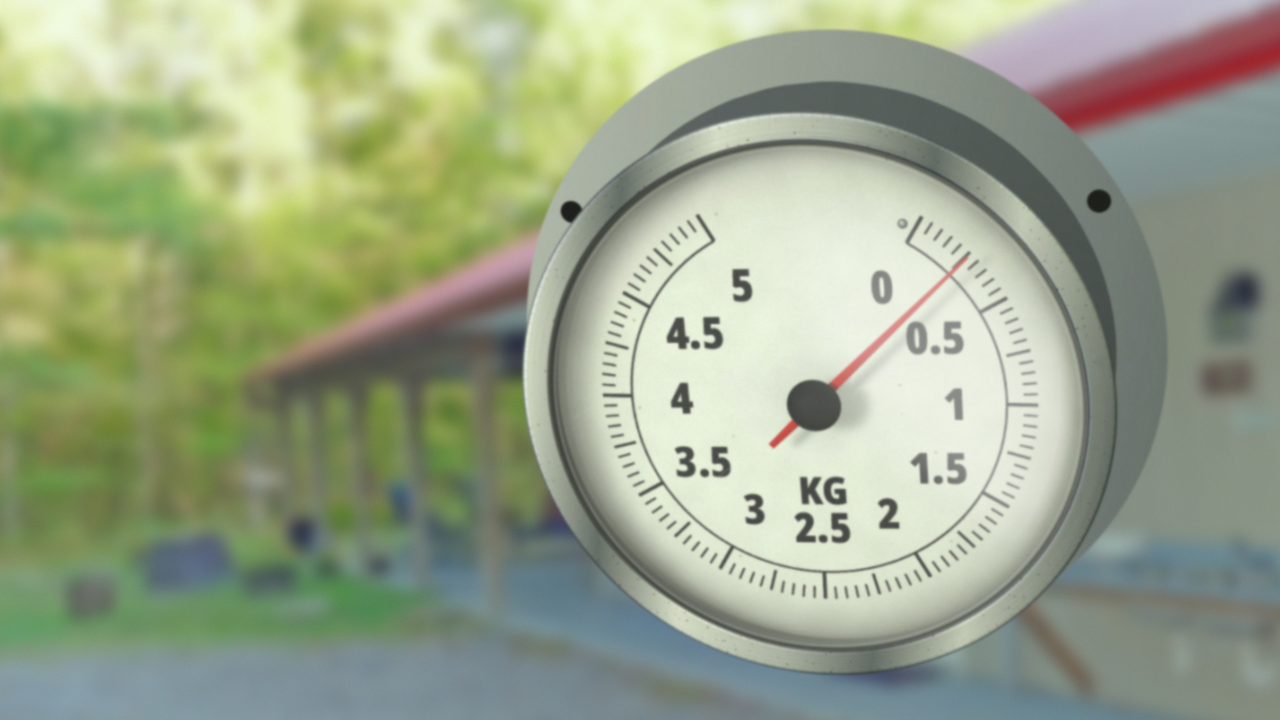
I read 0.25 (kg)
